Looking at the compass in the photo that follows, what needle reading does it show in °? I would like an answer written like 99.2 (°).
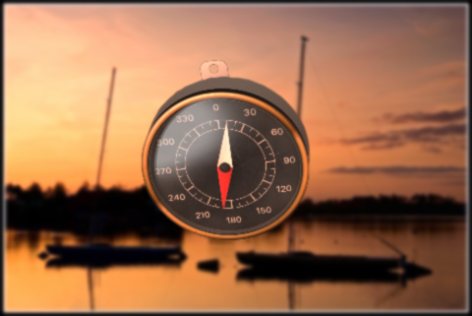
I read 190 (°)
